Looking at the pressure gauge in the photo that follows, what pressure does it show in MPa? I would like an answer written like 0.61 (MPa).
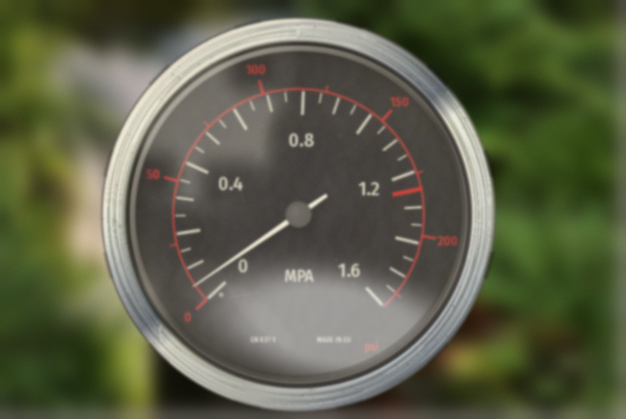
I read 0.05 (MPa)
